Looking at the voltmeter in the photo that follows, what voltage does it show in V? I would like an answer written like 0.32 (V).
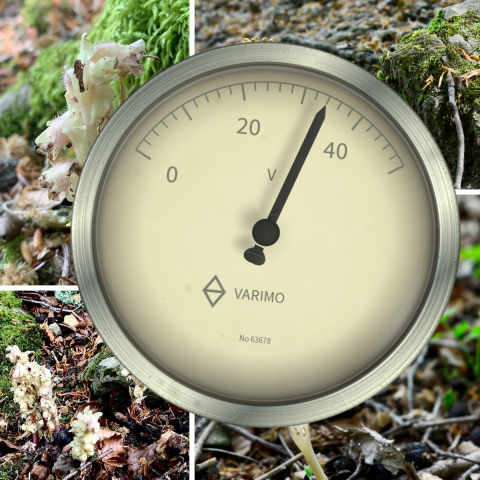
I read 34 (V)
